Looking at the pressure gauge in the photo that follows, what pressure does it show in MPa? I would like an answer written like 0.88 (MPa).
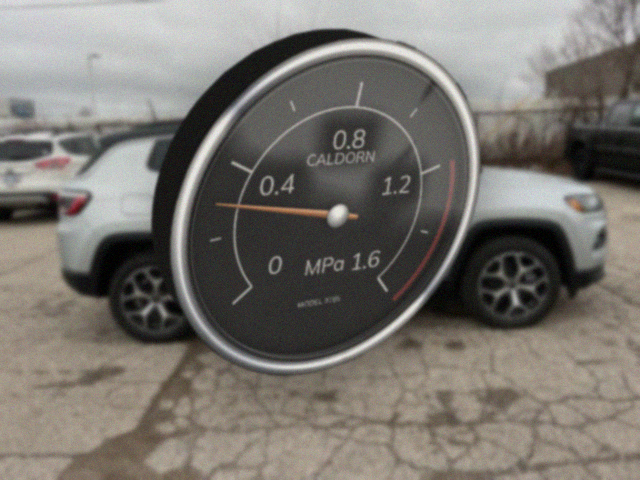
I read 0.3 (MPa)
